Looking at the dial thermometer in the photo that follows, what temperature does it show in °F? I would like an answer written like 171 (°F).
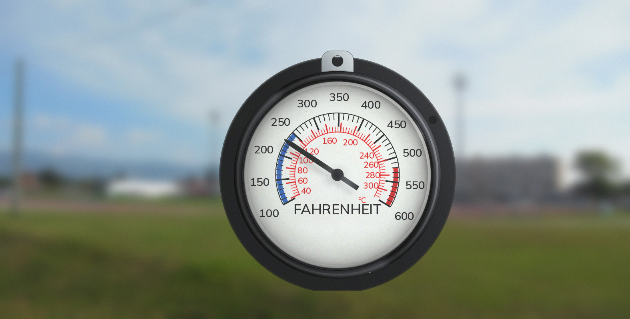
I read 230 (°F)
